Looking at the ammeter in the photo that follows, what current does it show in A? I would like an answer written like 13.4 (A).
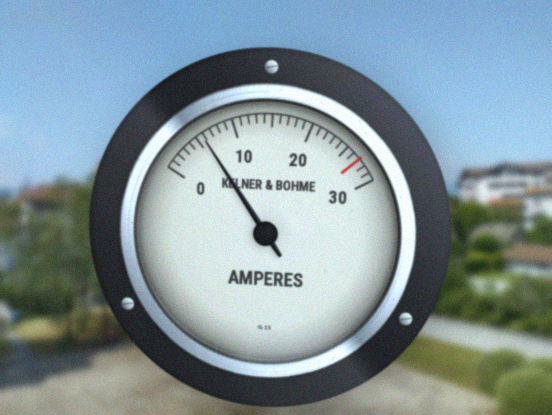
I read 6 (A)
